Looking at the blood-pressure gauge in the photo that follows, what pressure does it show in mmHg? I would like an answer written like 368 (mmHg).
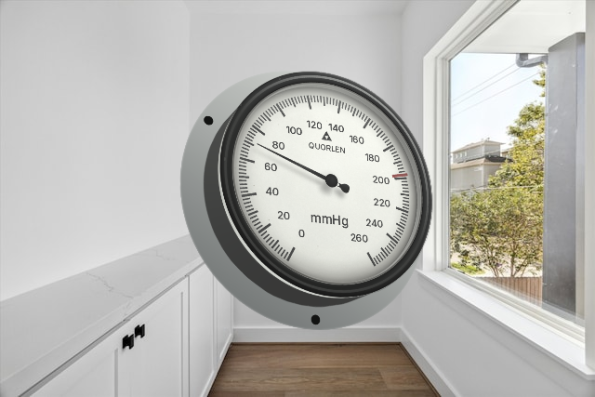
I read 70 (mmHg)
